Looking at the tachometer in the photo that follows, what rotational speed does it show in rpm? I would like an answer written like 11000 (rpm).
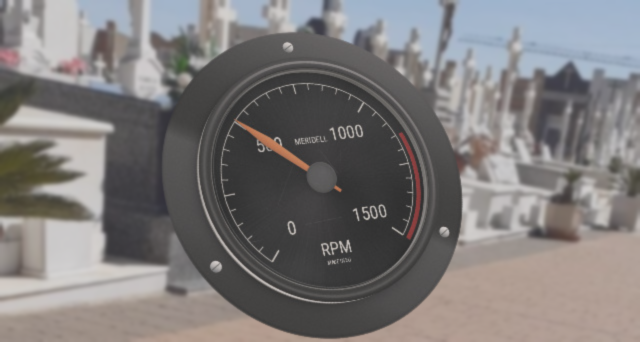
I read 500 (rpm)
